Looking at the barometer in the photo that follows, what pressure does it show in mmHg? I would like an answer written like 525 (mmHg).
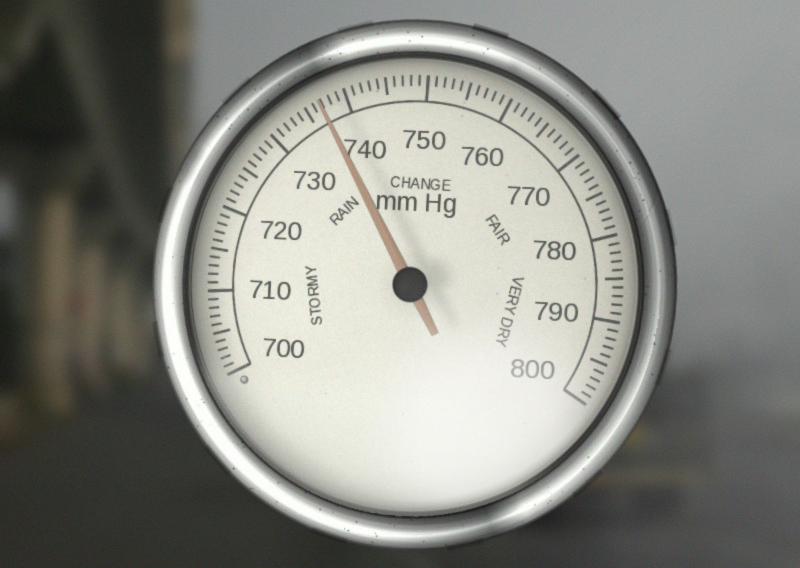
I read 737 (mmHg)
